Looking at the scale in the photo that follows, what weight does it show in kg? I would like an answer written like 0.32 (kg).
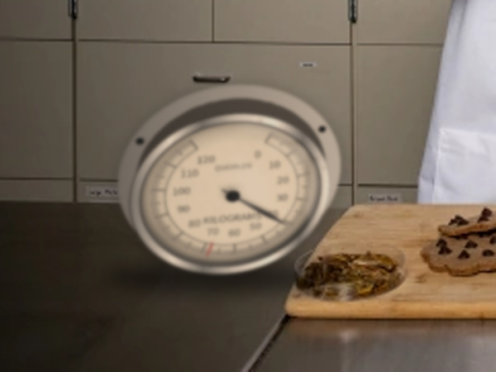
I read 40 (kg)
